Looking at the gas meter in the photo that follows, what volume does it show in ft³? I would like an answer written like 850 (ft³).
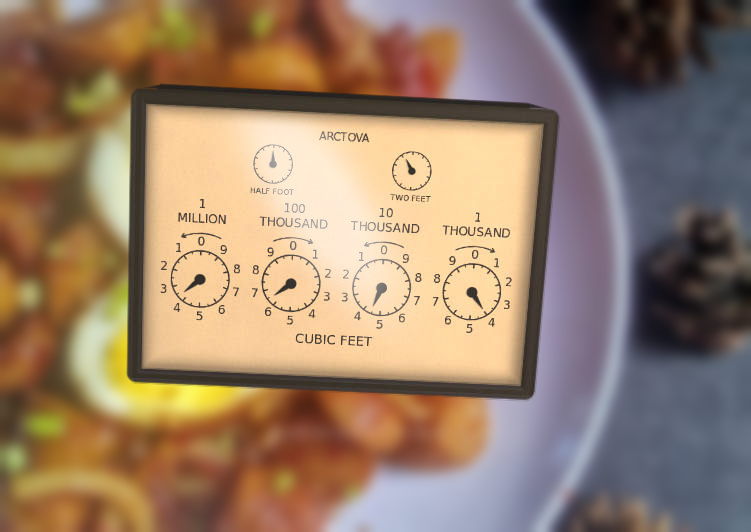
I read 364400 (ft³)
